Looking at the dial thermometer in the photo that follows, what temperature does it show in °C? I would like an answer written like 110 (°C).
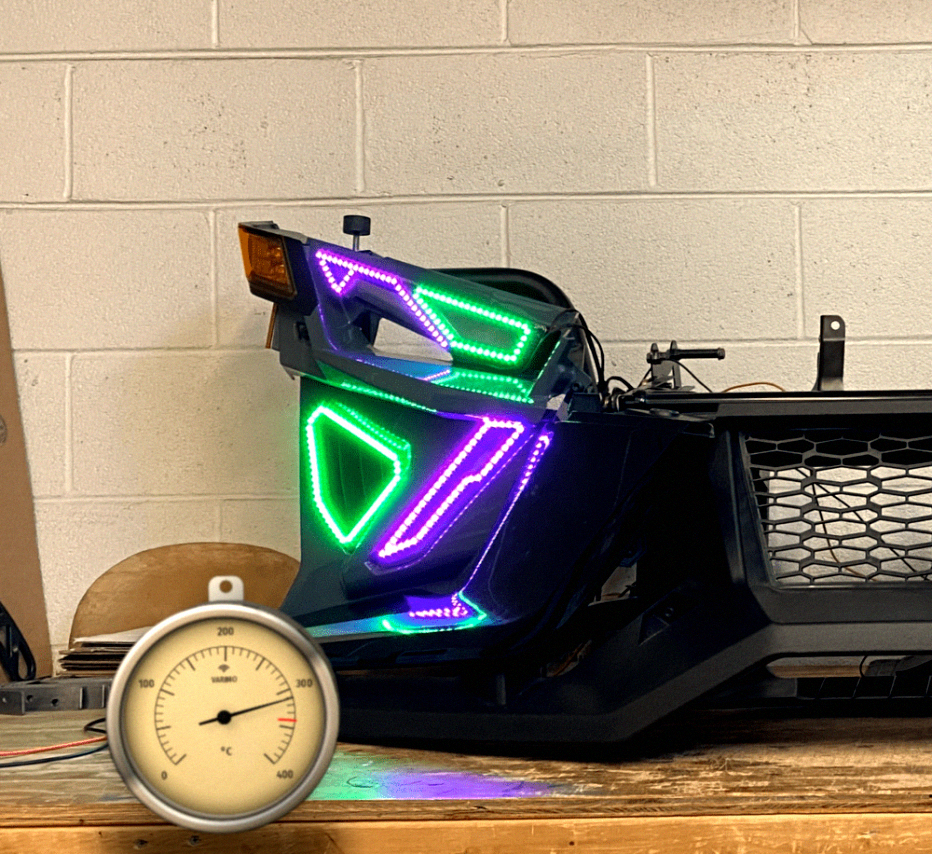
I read 310 (°C)
